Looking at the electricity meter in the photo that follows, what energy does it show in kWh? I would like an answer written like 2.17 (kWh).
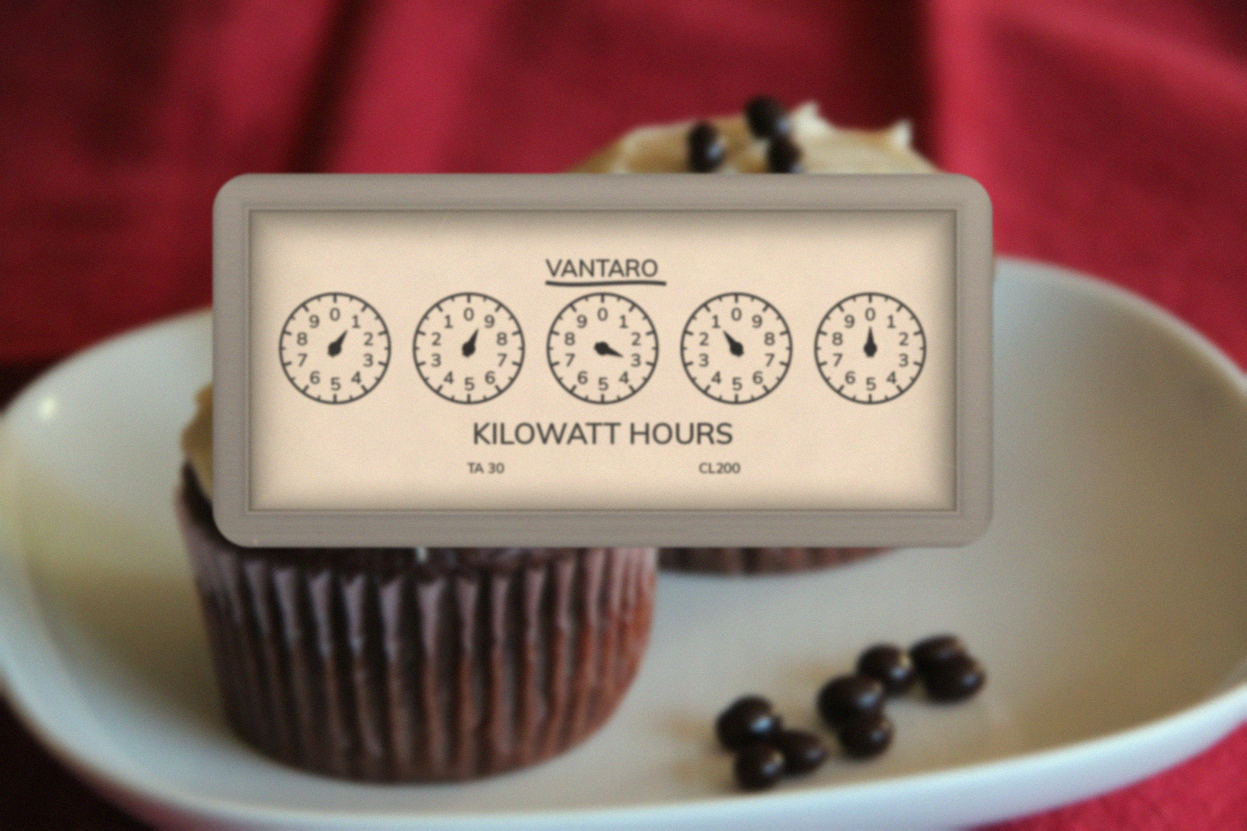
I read 9310 (kWh)
